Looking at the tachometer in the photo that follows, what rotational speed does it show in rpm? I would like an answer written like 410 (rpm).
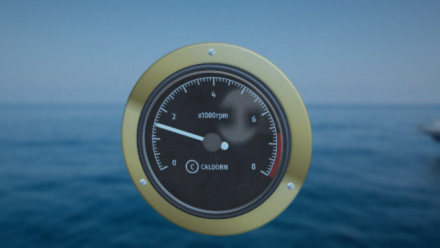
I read 1500 (rpm)
